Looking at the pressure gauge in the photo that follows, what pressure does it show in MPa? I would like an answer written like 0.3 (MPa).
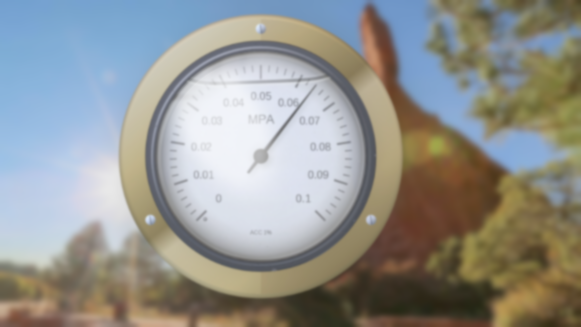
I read 0.064 (MPa)
